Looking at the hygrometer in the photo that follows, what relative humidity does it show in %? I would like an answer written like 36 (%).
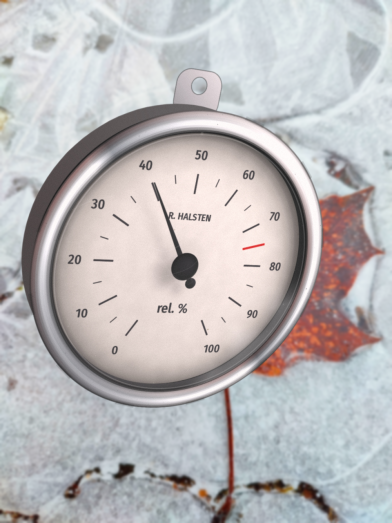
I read 40 (%)
